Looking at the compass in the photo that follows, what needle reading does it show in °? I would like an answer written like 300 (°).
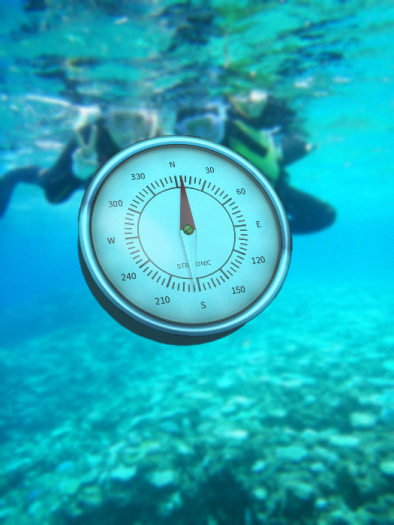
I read 5 (°)
